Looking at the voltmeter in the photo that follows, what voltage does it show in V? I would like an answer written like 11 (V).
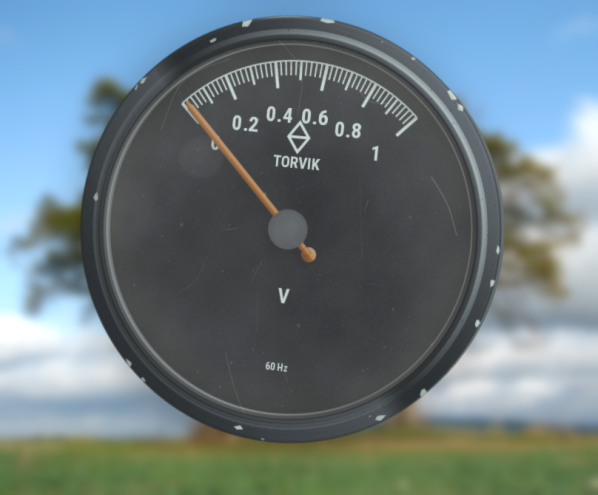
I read 0.02 (V)
